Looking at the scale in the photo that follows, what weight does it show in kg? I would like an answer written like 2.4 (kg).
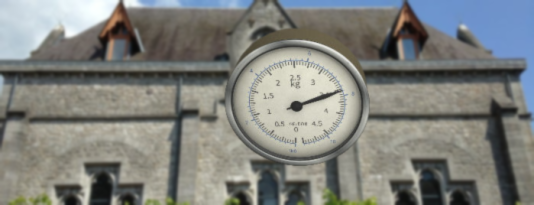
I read 3.5 (kg)
